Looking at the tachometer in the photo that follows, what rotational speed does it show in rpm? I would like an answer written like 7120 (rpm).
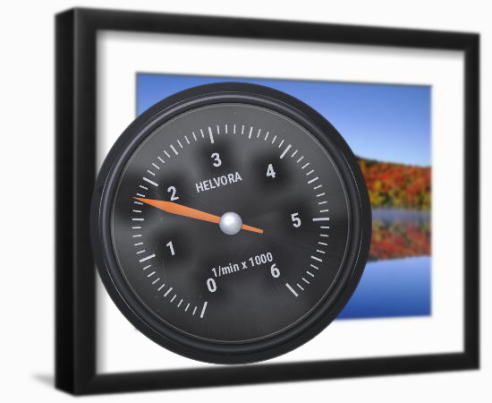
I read 1750 (rpm)
